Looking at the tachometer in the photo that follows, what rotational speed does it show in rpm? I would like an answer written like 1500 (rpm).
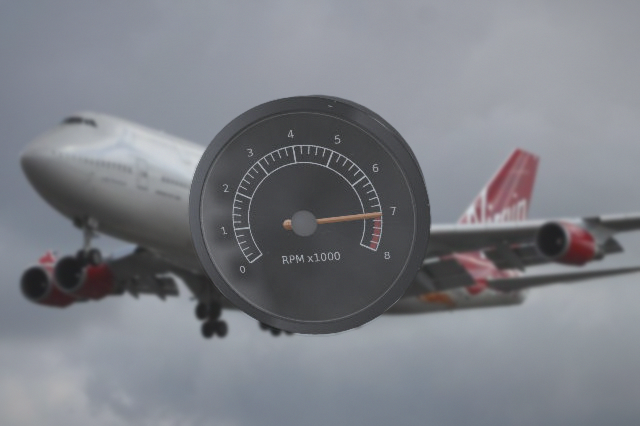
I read 7000 (rpm)
